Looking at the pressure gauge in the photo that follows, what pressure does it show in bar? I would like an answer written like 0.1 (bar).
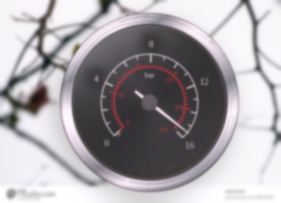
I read 15.5 (bar)
